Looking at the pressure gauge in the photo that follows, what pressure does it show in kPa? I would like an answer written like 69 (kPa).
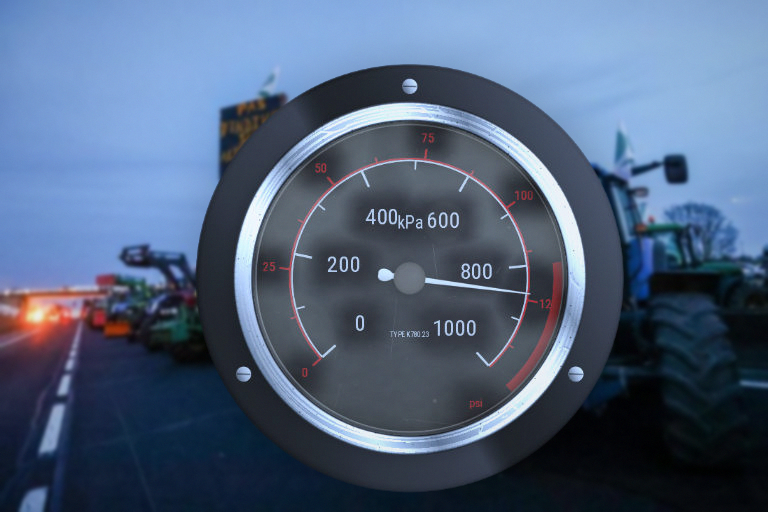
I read 850 (kPa)
